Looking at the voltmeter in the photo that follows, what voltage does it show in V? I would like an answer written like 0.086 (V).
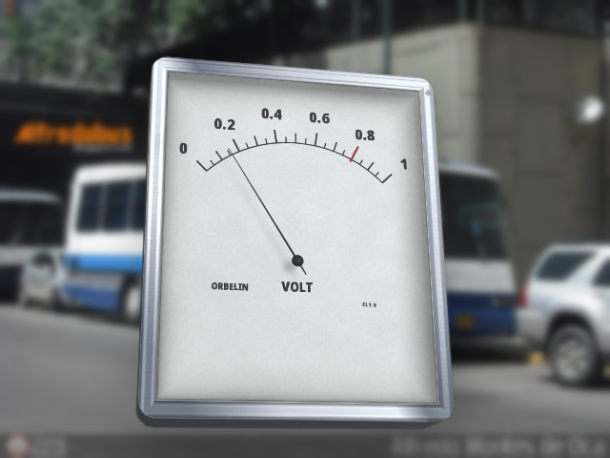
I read 0.15 (V)
